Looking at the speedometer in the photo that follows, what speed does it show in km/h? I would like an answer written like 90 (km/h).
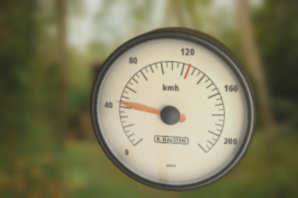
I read 45 (km/h)
